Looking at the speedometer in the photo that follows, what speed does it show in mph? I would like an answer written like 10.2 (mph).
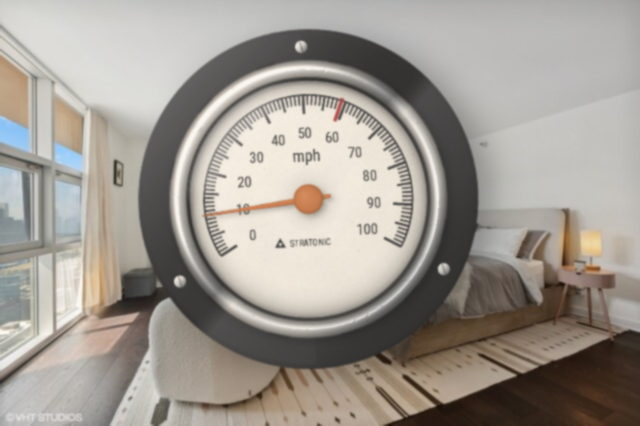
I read 10 (mph)
